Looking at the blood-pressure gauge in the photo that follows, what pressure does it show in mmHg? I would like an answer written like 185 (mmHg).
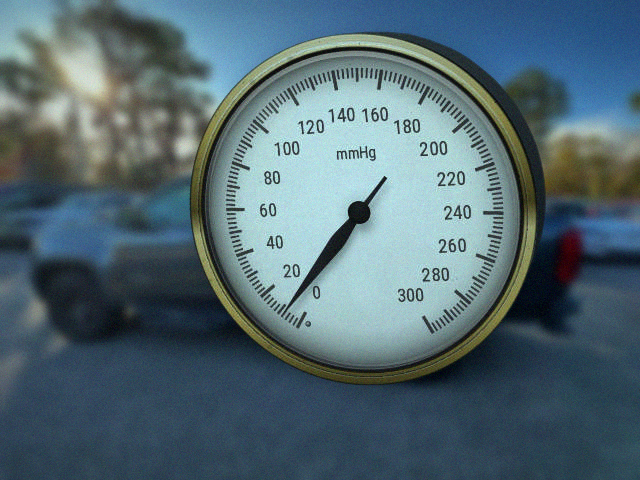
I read 8 (mmHg)
